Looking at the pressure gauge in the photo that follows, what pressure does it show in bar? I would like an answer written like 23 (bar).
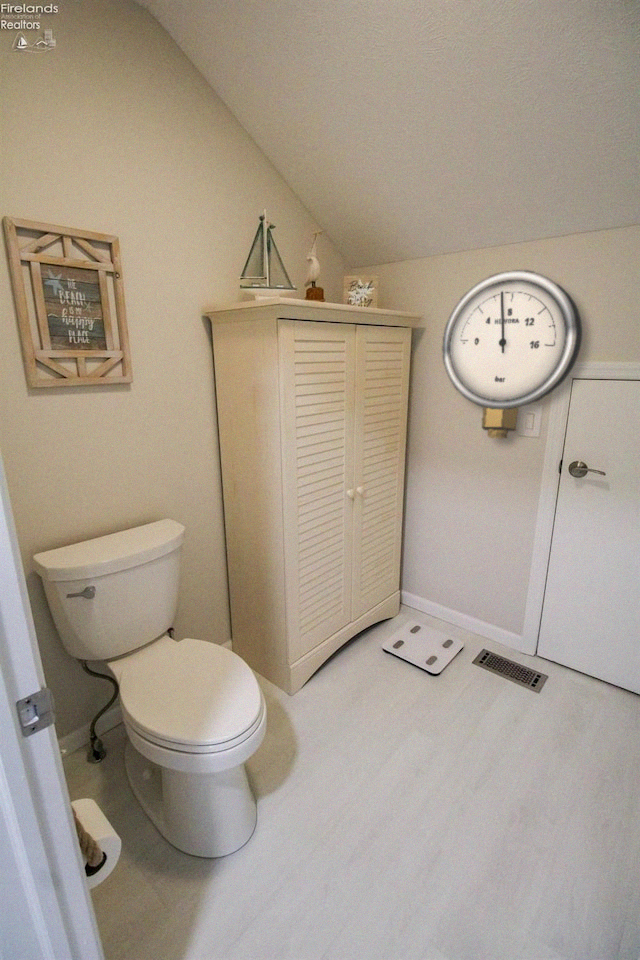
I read 7 (bar)
